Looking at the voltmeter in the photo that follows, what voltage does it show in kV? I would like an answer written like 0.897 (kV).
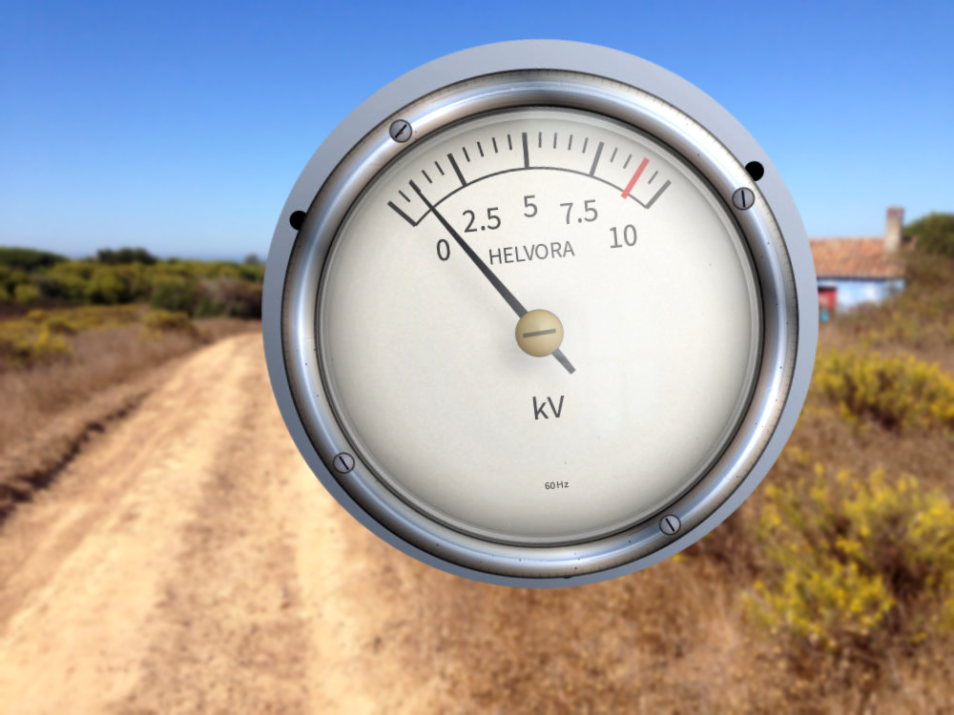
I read 1 (kV)
